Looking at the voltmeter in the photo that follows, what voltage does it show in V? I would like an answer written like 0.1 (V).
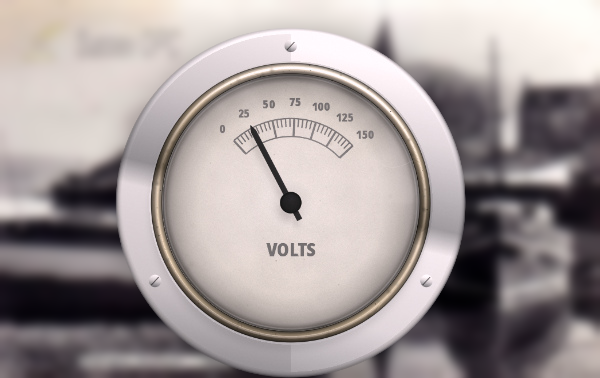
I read 25 (V)
